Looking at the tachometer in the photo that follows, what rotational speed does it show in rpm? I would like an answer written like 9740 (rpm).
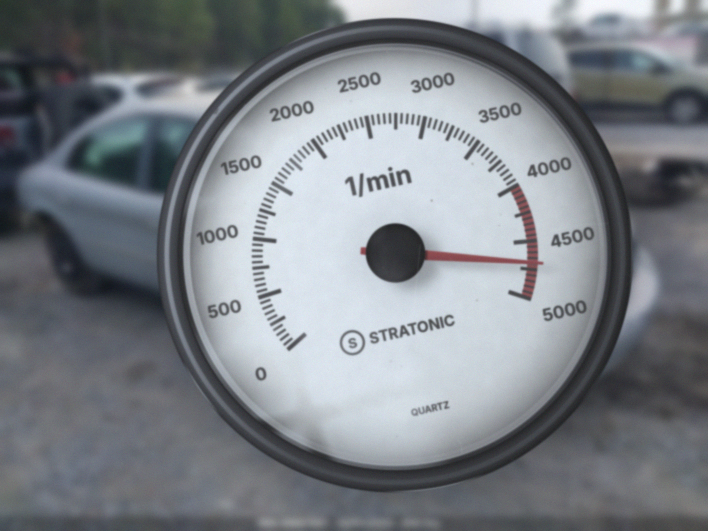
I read 4700 (rpm)
